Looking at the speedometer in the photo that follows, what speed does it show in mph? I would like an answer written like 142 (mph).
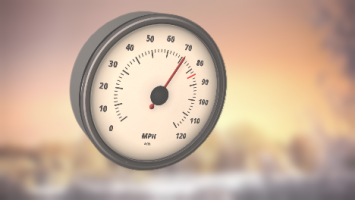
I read 70 (mph)
